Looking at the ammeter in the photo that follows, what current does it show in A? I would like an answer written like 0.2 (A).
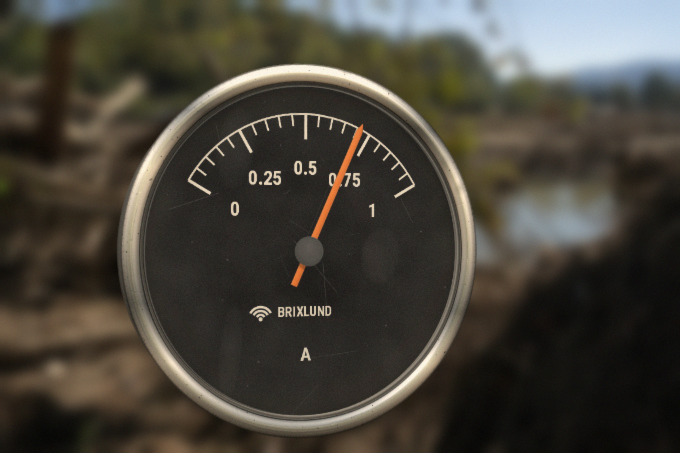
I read 0.7 (A)
